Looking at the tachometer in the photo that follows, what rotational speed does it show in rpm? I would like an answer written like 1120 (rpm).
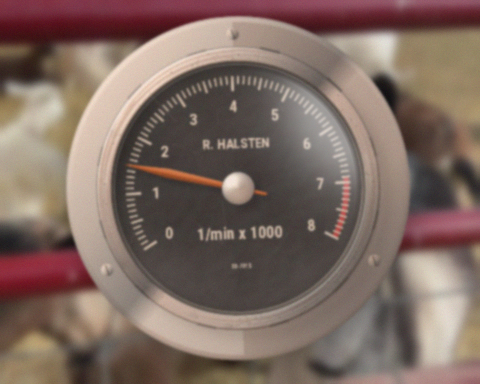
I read 1500 (rpm)
